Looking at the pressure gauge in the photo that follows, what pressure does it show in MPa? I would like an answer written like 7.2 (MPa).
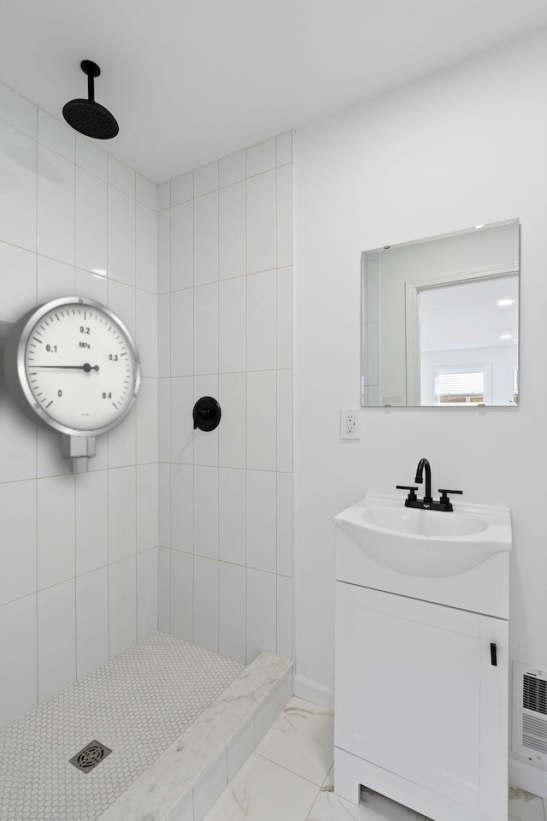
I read 0.06 (MPa)
